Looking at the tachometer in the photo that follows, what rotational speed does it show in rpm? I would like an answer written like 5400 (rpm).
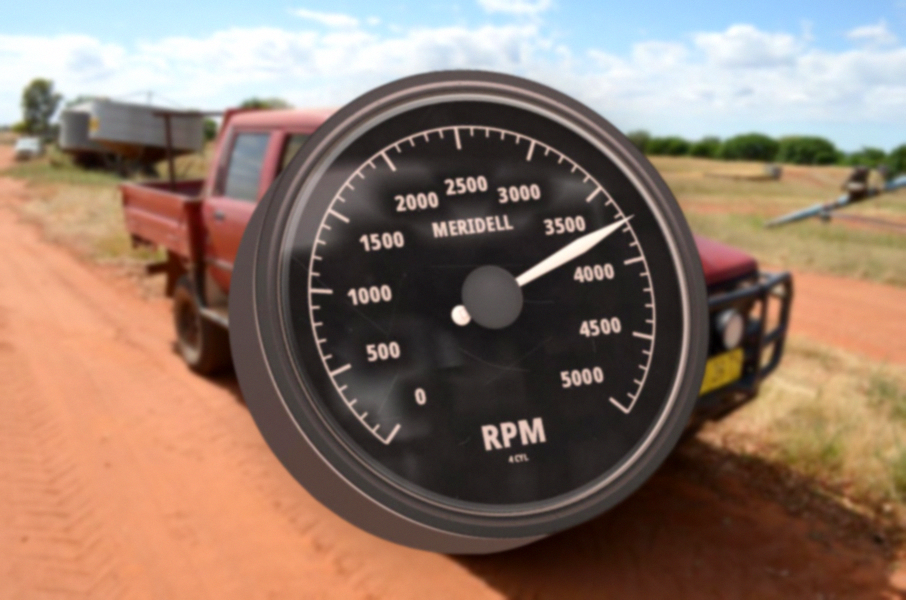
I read 3750 (rpm)
